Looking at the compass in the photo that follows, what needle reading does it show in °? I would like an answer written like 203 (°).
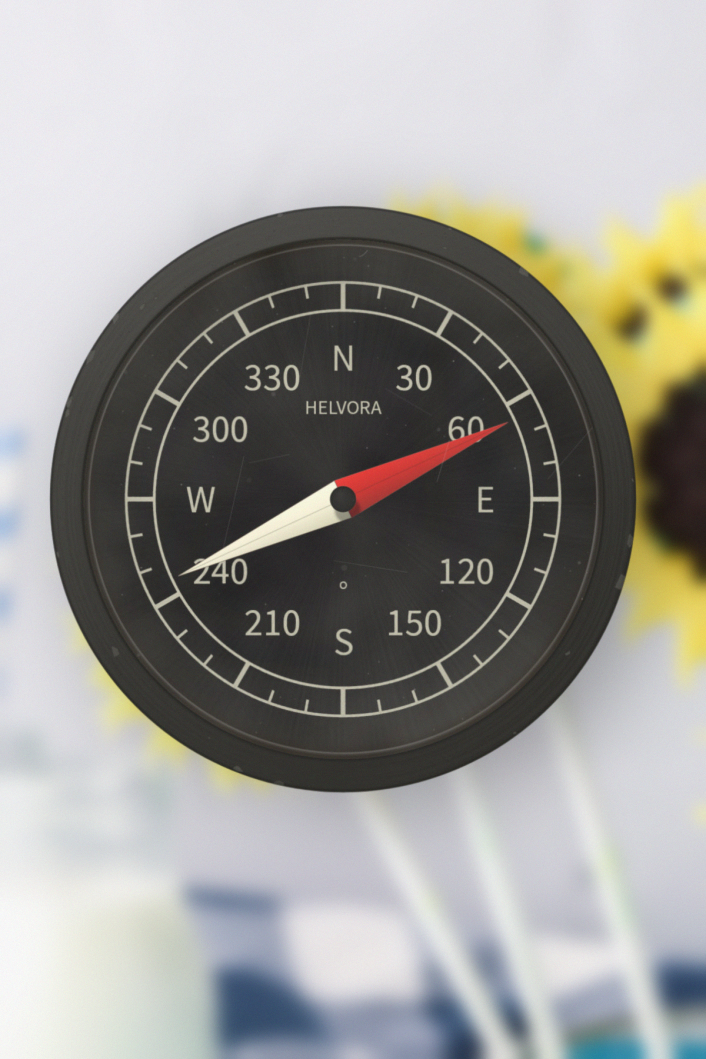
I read 65 (°)
